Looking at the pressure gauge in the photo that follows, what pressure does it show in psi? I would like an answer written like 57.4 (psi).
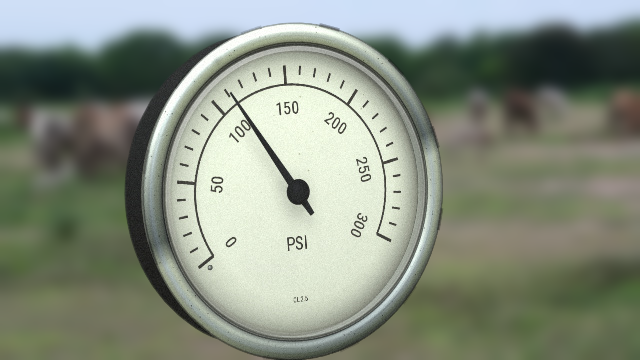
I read 110 (psi)
